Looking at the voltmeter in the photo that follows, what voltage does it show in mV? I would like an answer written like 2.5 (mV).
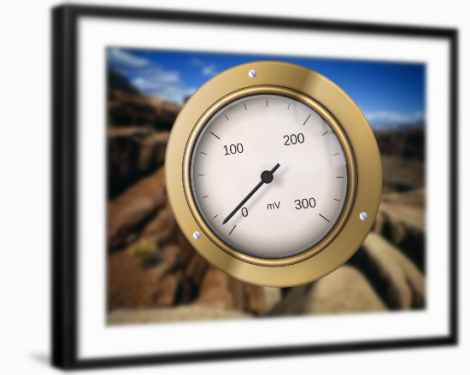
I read 10 (mV)
